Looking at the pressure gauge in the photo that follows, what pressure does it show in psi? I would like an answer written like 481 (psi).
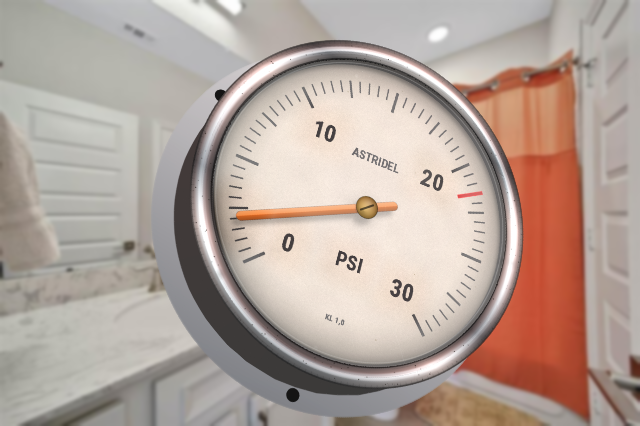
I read 2 (psi)
